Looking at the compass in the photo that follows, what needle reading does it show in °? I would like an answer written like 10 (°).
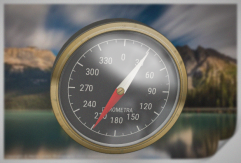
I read 210 (°)
